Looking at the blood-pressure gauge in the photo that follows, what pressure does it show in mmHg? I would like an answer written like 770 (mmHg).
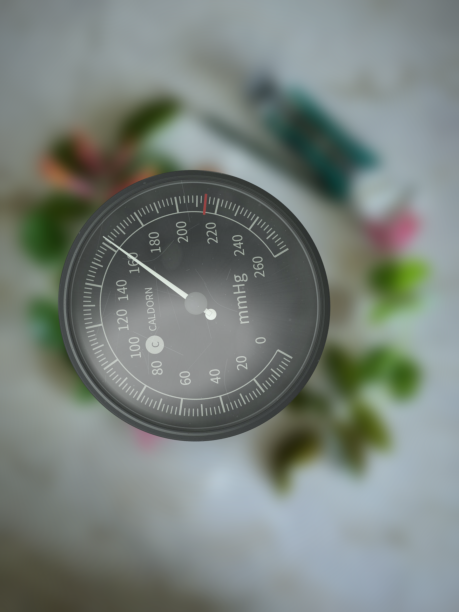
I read 162 (mmHg)
